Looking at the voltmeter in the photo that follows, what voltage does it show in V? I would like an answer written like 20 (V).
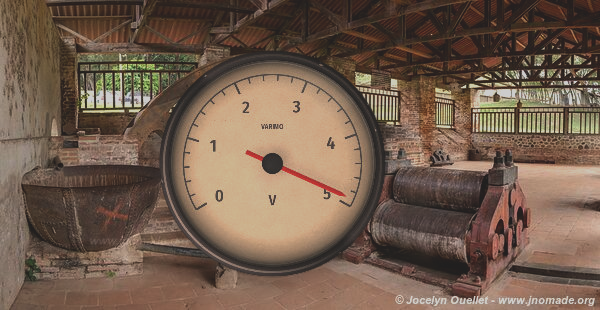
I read 4.9 (V)
